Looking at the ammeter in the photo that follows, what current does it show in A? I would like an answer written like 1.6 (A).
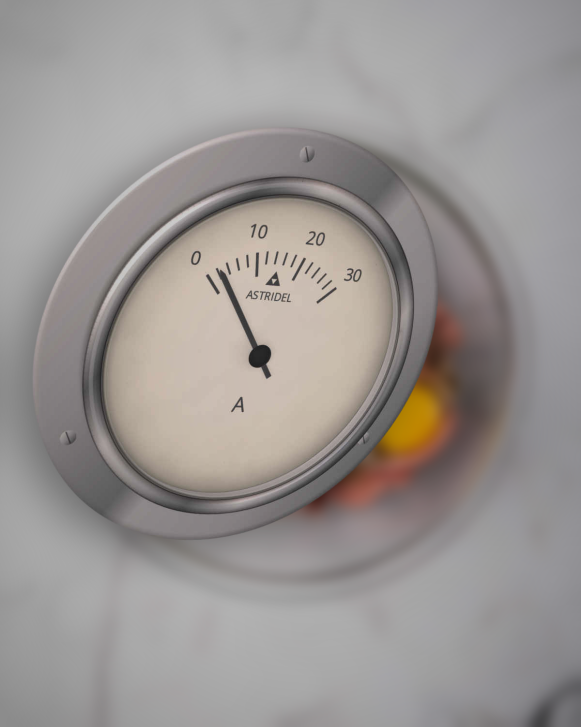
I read 2 (A)
